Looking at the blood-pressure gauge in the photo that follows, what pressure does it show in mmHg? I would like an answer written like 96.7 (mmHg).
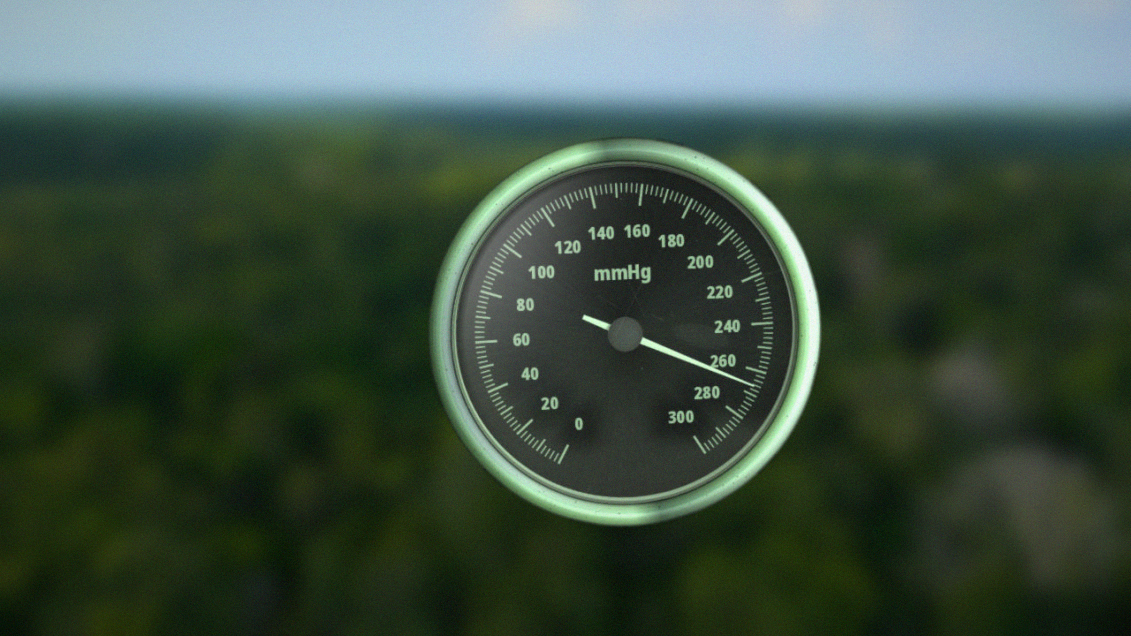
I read 266 (mmHg)
